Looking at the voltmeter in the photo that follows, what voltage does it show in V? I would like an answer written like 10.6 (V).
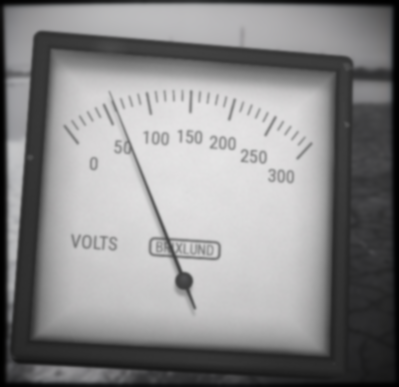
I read 60 (V)
